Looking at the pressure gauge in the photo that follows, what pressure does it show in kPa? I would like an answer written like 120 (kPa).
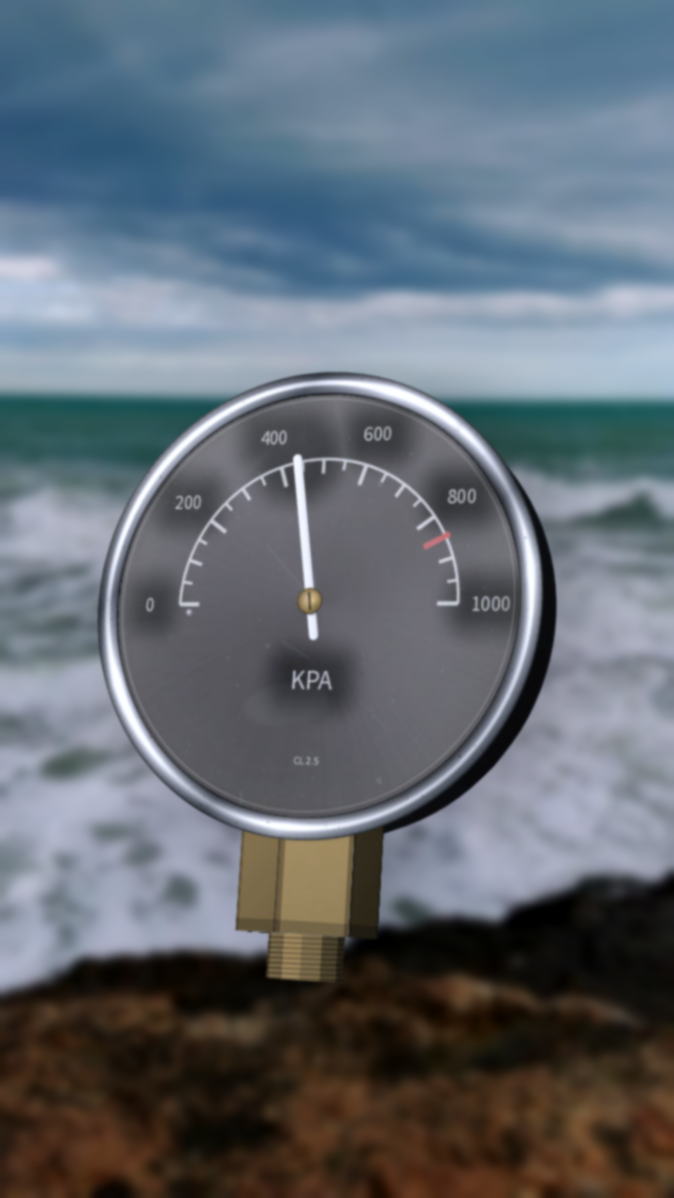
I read 450 (kPa)
